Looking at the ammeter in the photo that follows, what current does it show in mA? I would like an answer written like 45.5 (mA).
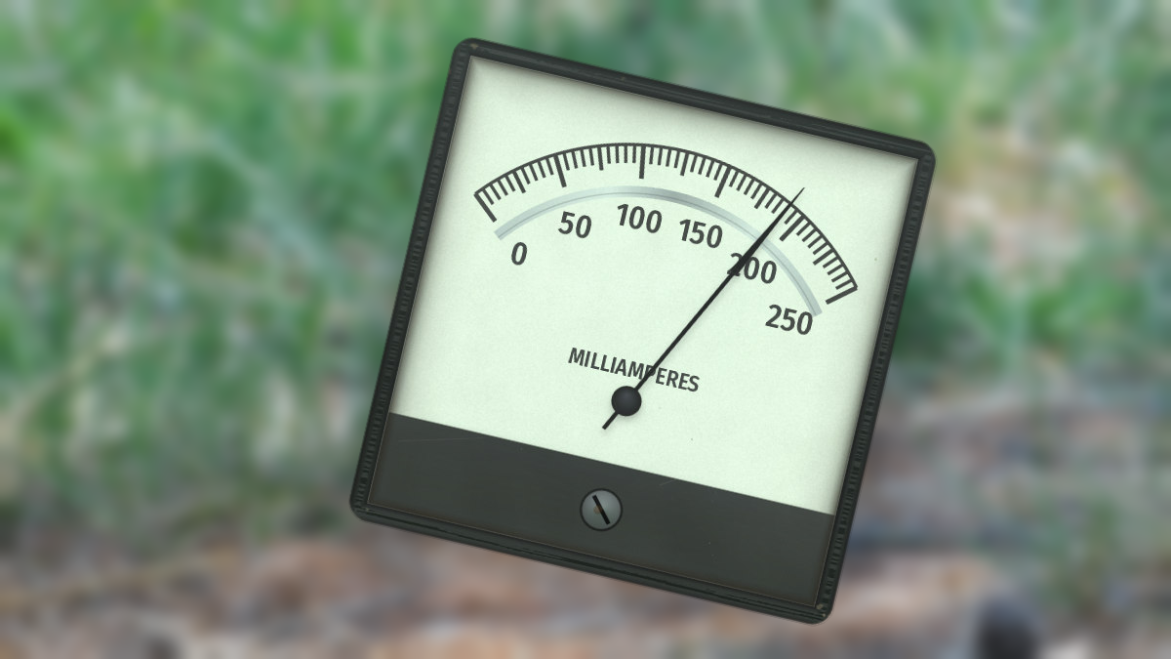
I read 190 (mA)
